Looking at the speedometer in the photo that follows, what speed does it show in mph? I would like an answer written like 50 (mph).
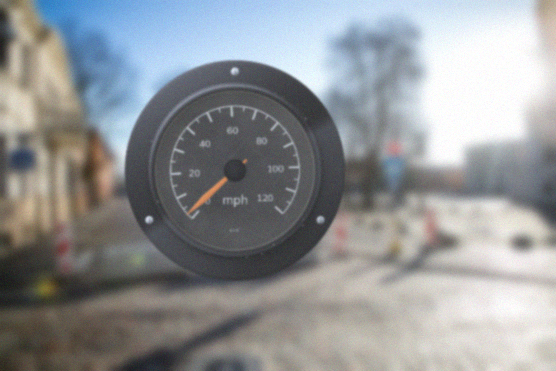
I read 2.5 (mph)
